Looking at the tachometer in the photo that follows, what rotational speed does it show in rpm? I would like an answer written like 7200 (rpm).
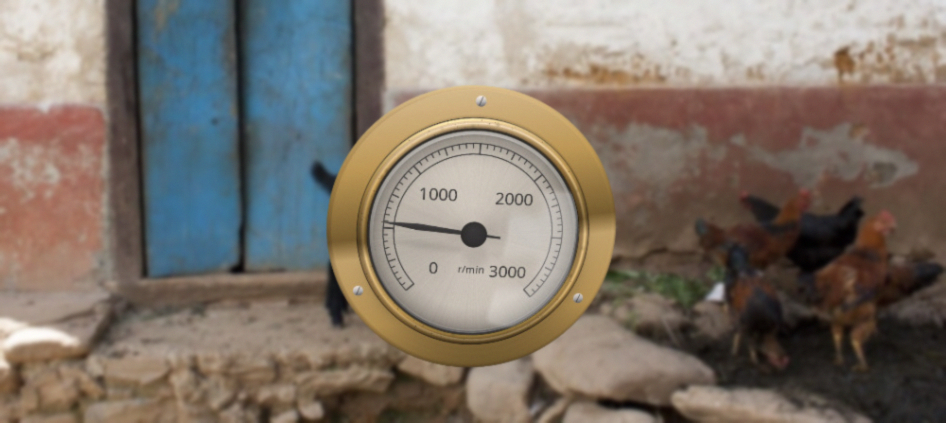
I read 550 (rpm)
